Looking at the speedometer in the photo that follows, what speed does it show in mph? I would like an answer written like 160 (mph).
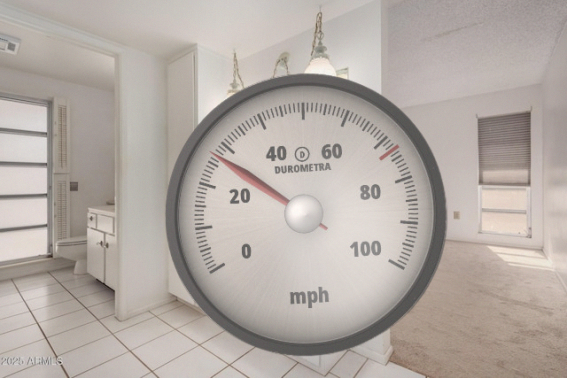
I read 27 (mph)
